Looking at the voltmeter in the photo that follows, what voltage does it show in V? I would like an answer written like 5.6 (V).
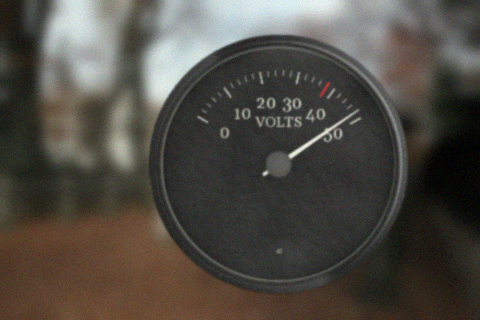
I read 48 (V)
